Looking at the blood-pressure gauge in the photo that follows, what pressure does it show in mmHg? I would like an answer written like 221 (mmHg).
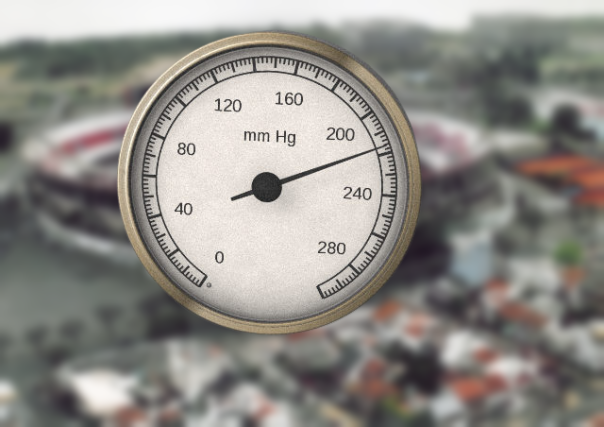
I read 216 (mmHg)
